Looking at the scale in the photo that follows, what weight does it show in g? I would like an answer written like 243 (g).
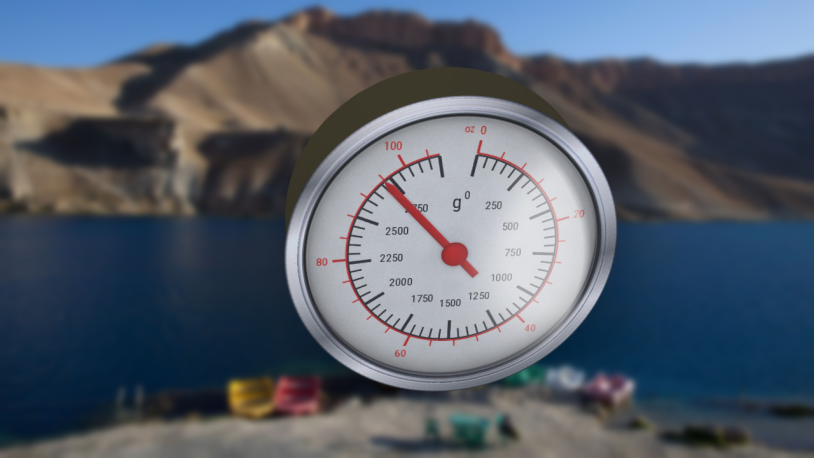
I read 2725 (g)
